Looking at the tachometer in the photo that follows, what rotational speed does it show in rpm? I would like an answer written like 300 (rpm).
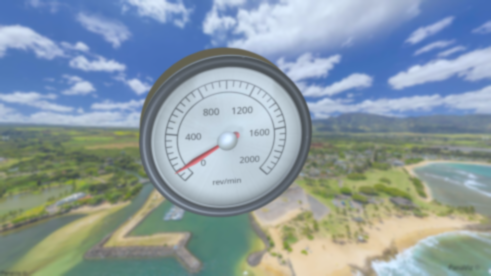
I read 100 (rpm)
